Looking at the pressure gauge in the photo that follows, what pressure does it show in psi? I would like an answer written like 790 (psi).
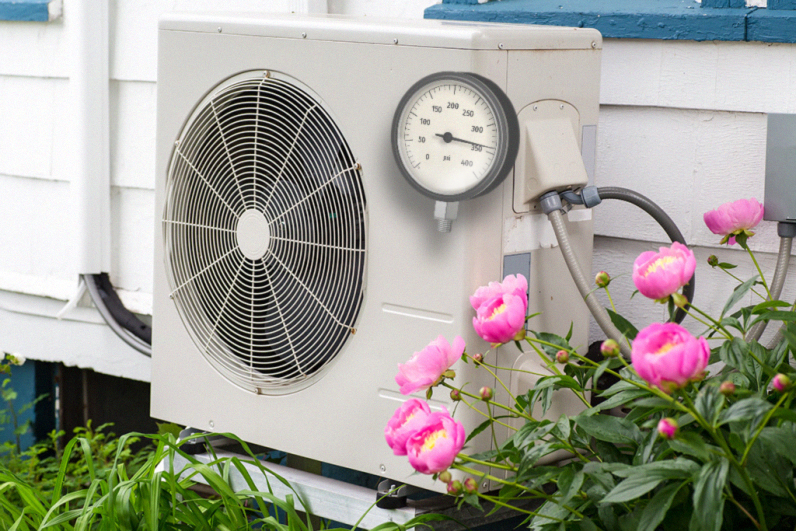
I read 340 (psi)
